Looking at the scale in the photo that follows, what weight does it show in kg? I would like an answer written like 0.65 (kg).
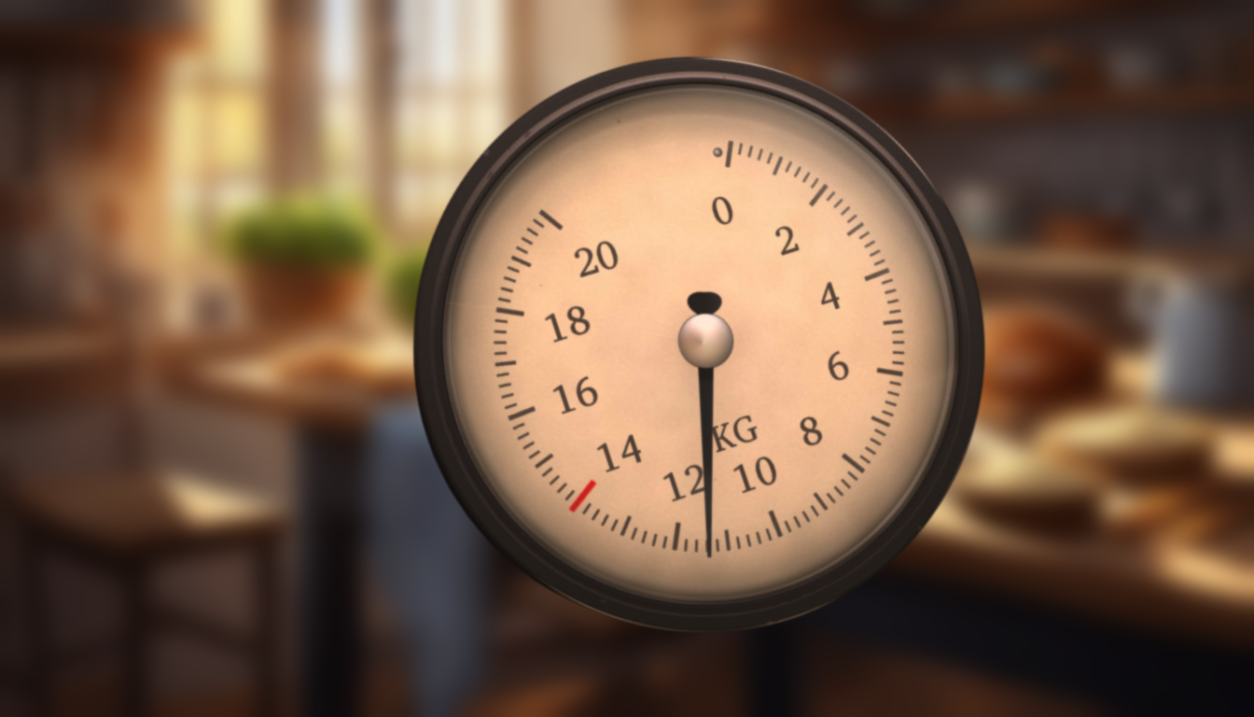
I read 11.4 (kg)
